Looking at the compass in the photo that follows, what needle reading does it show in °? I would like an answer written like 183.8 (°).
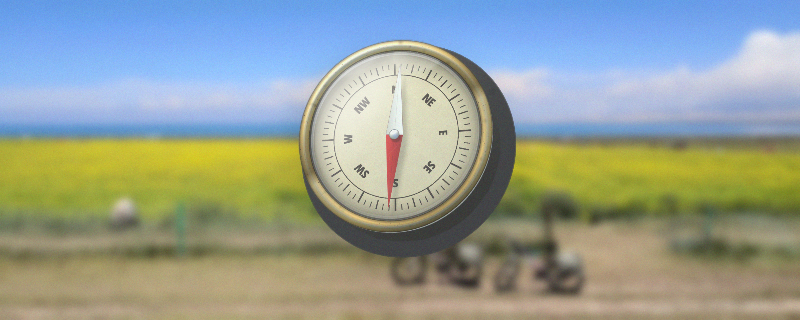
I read 185 (°)
